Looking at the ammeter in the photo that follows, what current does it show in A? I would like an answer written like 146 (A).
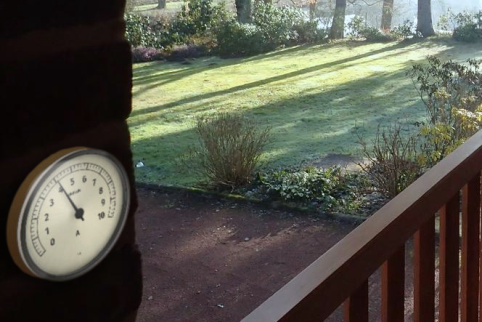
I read 4 (A)
